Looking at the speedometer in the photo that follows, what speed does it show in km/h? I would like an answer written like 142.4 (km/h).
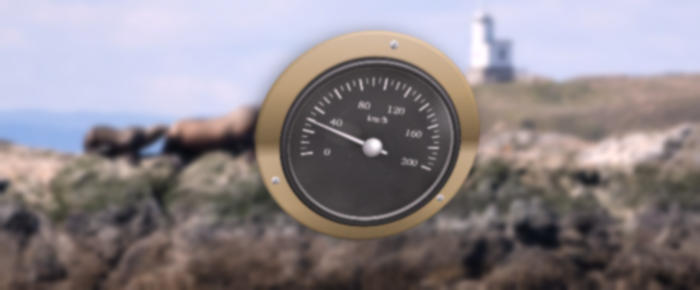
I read 30 (km/h)
